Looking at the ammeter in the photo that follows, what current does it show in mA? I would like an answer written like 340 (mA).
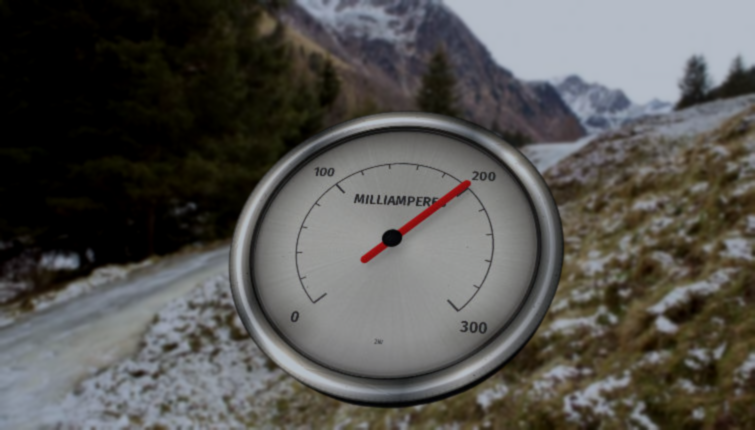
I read 200 (mA)
